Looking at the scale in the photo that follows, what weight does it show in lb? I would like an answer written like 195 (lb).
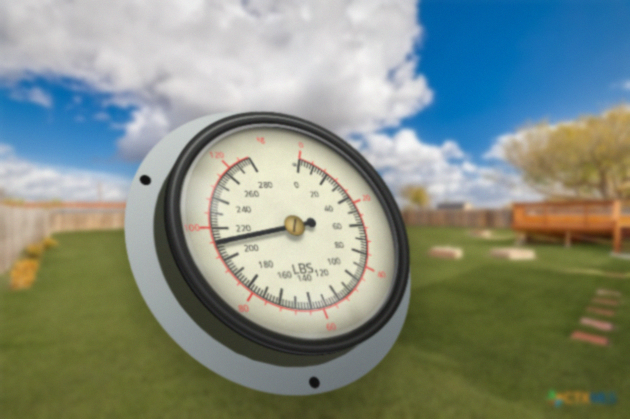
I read 210 (lb)
